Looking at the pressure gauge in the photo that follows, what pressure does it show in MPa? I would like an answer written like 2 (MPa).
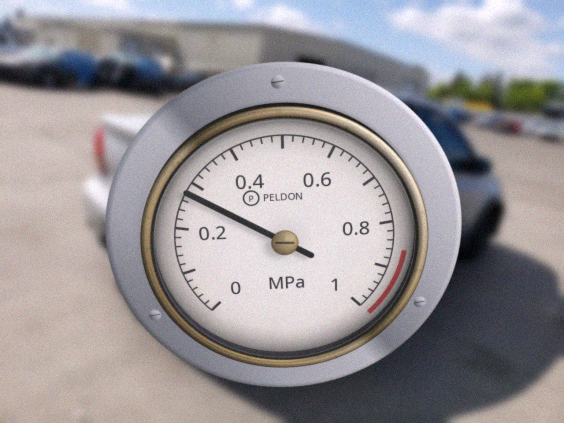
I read 0.28 (MPa)
